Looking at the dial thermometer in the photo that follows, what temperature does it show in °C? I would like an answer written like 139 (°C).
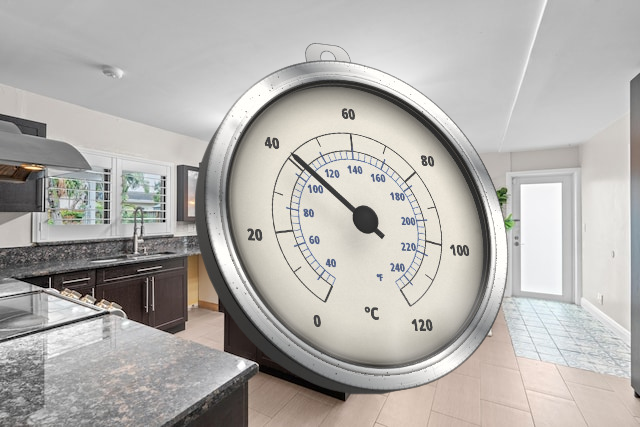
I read 40 (°C)
